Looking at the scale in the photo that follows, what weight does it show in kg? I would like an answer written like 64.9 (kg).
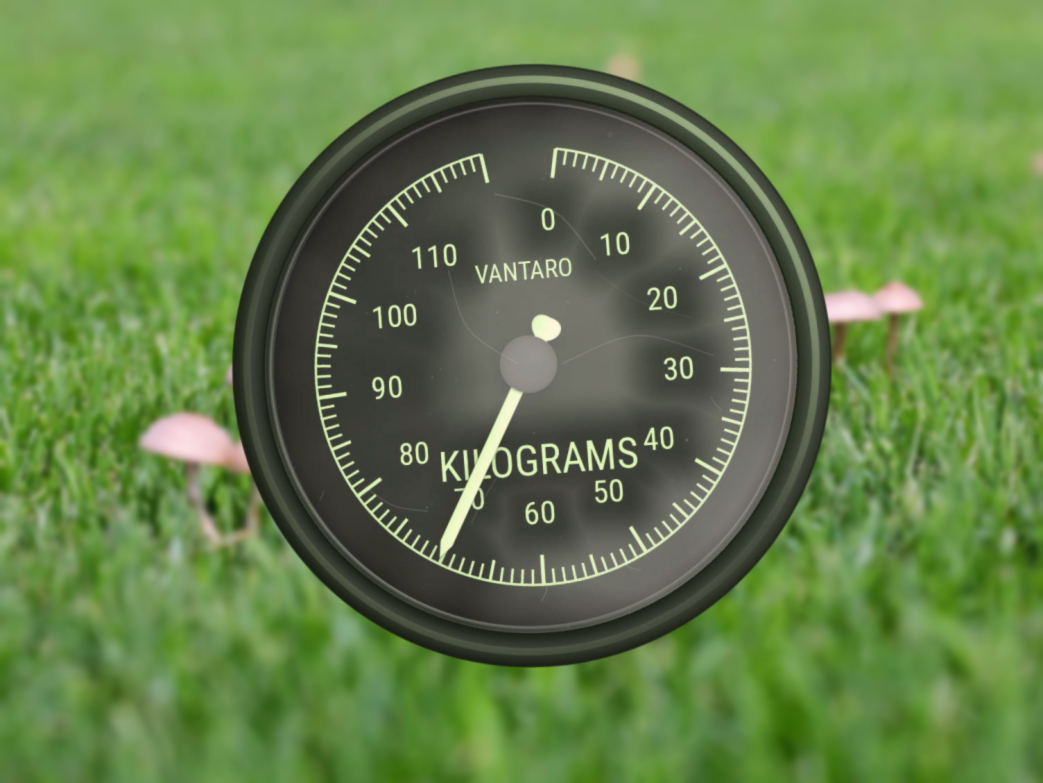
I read 70 (kg)
